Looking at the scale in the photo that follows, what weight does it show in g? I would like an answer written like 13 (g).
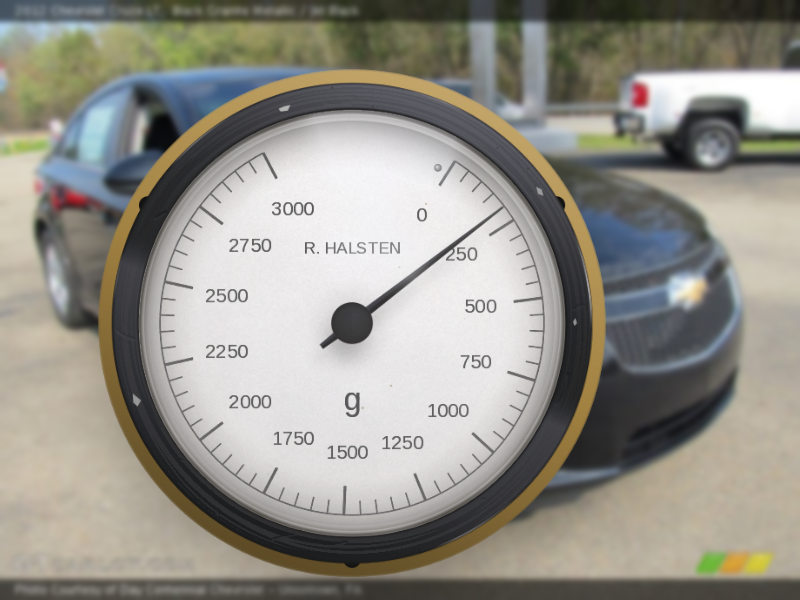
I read 200 (g)
